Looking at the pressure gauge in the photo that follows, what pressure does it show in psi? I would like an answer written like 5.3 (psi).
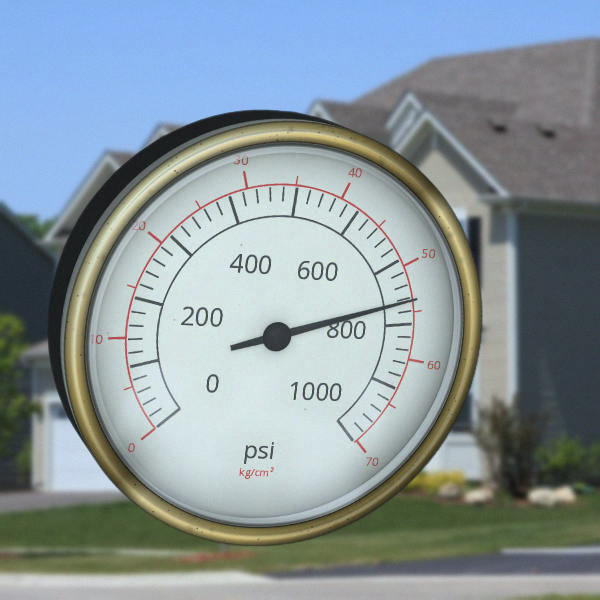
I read 760 (psi)
